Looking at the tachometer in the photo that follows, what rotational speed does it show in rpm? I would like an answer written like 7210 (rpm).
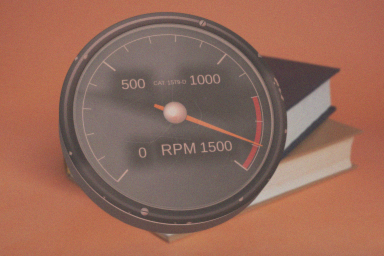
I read 1400 (rpm)
